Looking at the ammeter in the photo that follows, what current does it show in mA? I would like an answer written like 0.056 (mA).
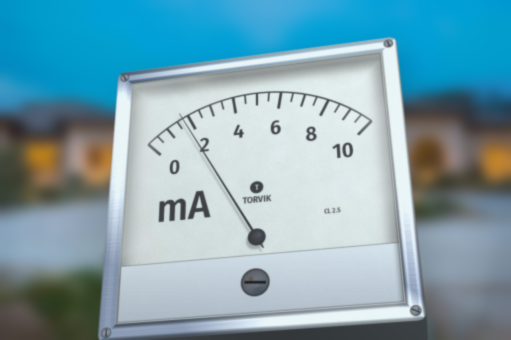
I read 1.75 (mA)
